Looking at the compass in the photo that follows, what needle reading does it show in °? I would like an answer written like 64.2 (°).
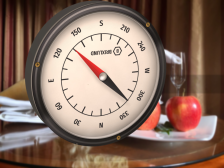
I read 135 (°)
